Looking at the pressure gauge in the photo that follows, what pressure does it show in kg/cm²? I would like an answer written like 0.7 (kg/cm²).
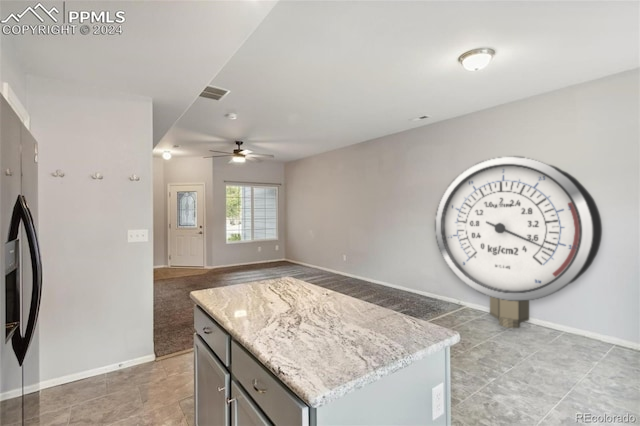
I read 3.7 (kg/cm²)
